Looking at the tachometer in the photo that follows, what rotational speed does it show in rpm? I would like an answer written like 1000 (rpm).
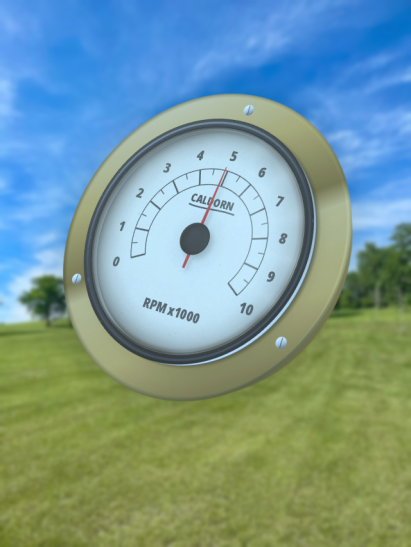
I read 5000 (rpm)
